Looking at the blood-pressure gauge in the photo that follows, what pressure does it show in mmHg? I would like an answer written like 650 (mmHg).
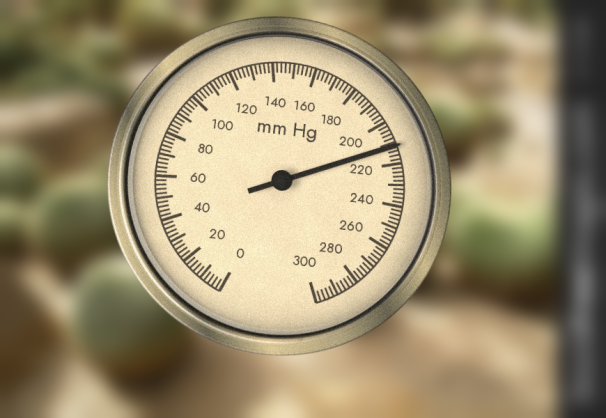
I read 212 (mmHg)
